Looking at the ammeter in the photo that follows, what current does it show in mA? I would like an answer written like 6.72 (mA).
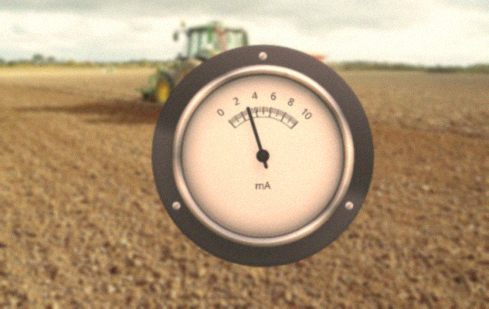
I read 3 (mA)
